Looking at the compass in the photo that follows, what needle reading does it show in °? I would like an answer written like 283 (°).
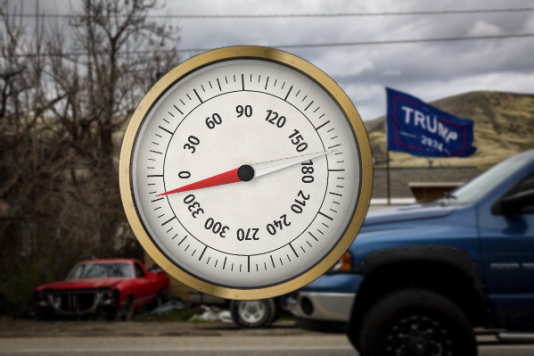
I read 347.5 (°)
